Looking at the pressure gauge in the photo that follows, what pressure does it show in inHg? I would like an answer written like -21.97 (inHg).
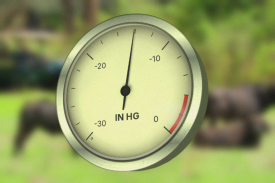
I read -14 (inHg)
